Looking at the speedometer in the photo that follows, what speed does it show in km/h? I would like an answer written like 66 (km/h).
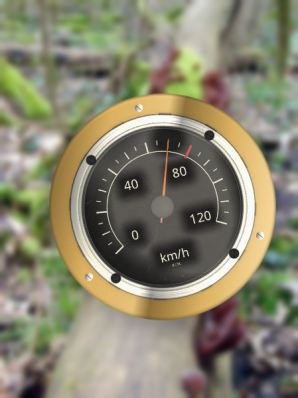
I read 70 (km/h)
